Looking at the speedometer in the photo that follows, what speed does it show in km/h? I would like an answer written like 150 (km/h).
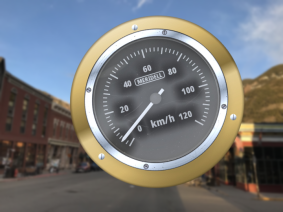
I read 4 (km/h)
